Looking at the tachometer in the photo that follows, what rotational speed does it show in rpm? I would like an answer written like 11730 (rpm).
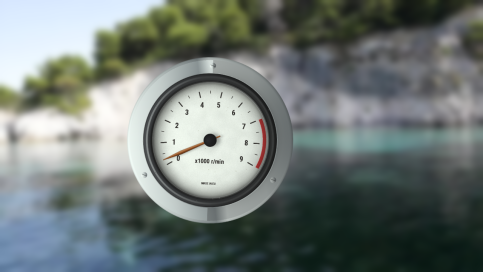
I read 250 (rpm)
